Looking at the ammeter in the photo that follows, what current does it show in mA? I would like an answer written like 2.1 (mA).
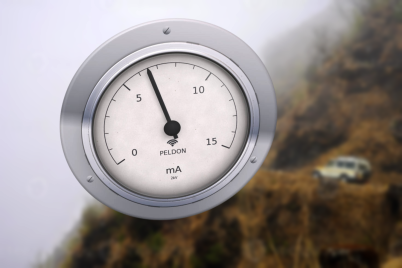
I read 6.5 (mA)
